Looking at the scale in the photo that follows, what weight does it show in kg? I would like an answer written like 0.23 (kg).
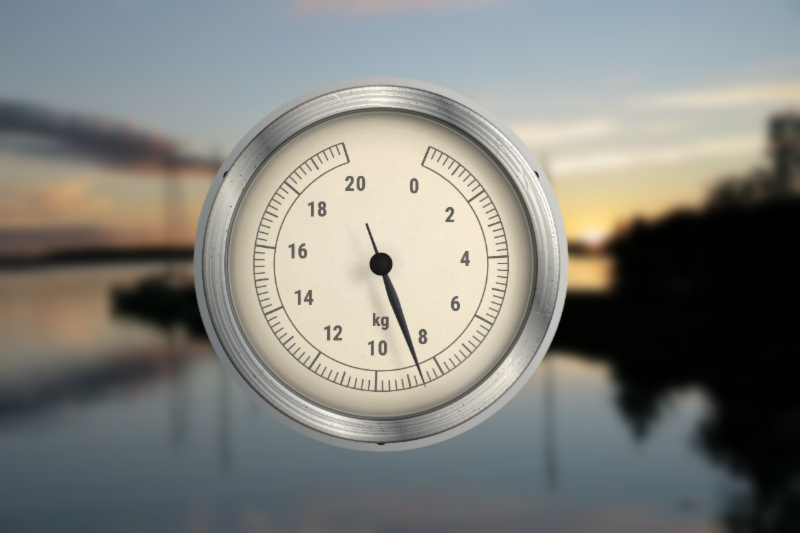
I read 8.6 (kg)
